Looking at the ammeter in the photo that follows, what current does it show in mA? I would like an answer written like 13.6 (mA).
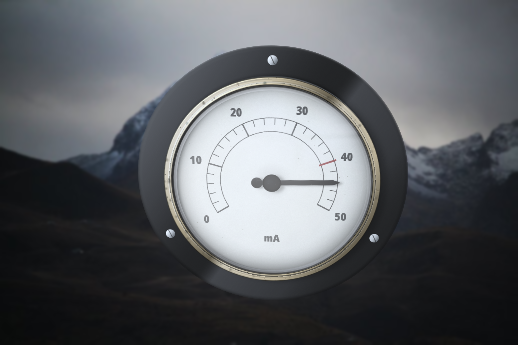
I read 44 (mA)
